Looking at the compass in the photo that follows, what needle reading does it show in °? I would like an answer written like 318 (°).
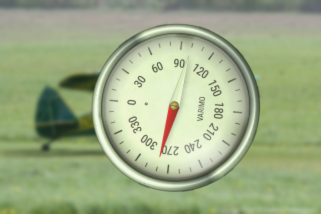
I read 280 (°)
